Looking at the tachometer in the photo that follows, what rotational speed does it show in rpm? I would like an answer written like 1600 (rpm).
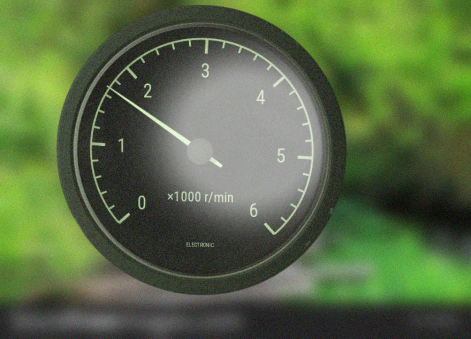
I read 1700 (rpm)
